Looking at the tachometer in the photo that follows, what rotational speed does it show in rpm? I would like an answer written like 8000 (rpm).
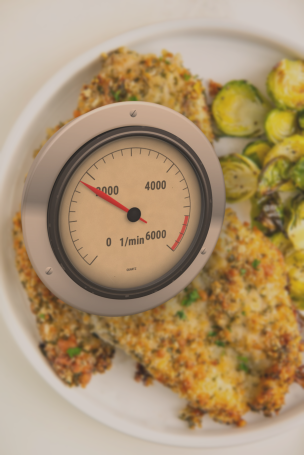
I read 1800 (rpm)
